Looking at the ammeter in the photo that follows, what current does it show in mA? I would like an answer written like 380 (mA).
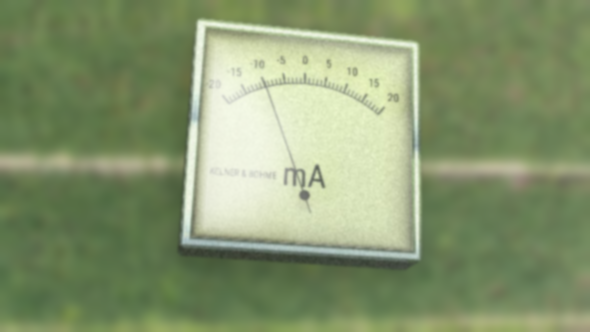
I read -10 (mA)
